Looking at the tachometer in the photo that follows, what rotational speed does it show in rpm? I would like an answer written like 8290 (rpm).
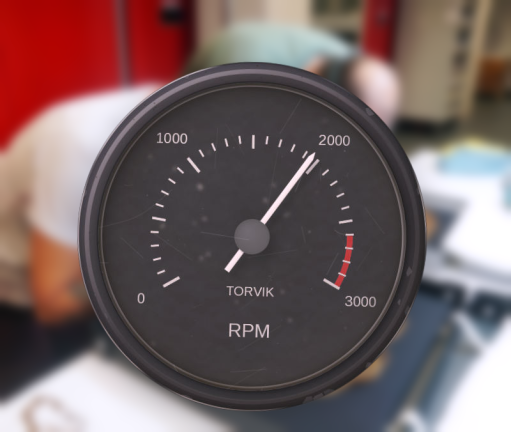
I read 1950 (rpm)
